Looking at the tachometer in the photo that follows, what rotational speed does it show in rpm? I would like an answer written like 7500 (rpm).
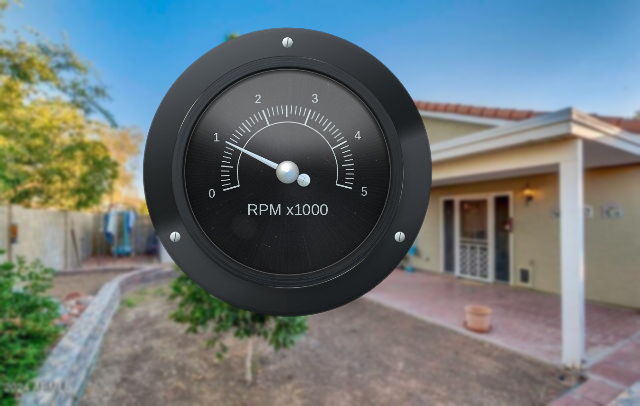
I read 1000 (rpm)
